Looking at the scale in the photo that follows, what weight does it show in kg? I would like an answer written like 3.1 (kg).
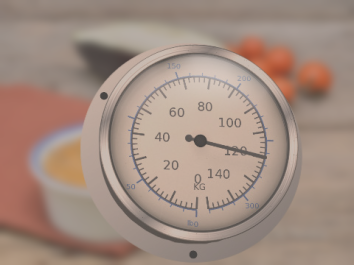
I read 120 (kg)
